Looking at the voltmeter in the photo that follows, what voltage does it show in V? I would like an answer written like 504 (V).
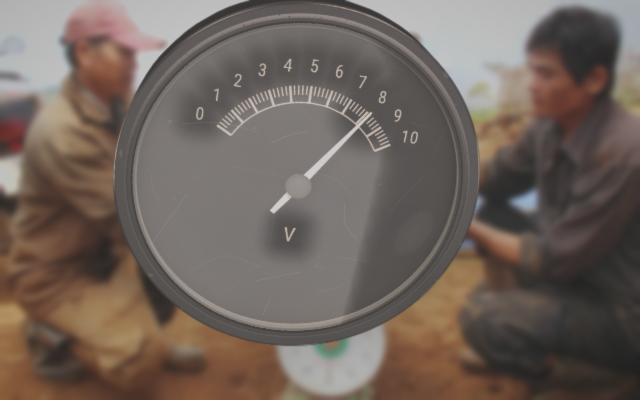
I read 8 (V)
